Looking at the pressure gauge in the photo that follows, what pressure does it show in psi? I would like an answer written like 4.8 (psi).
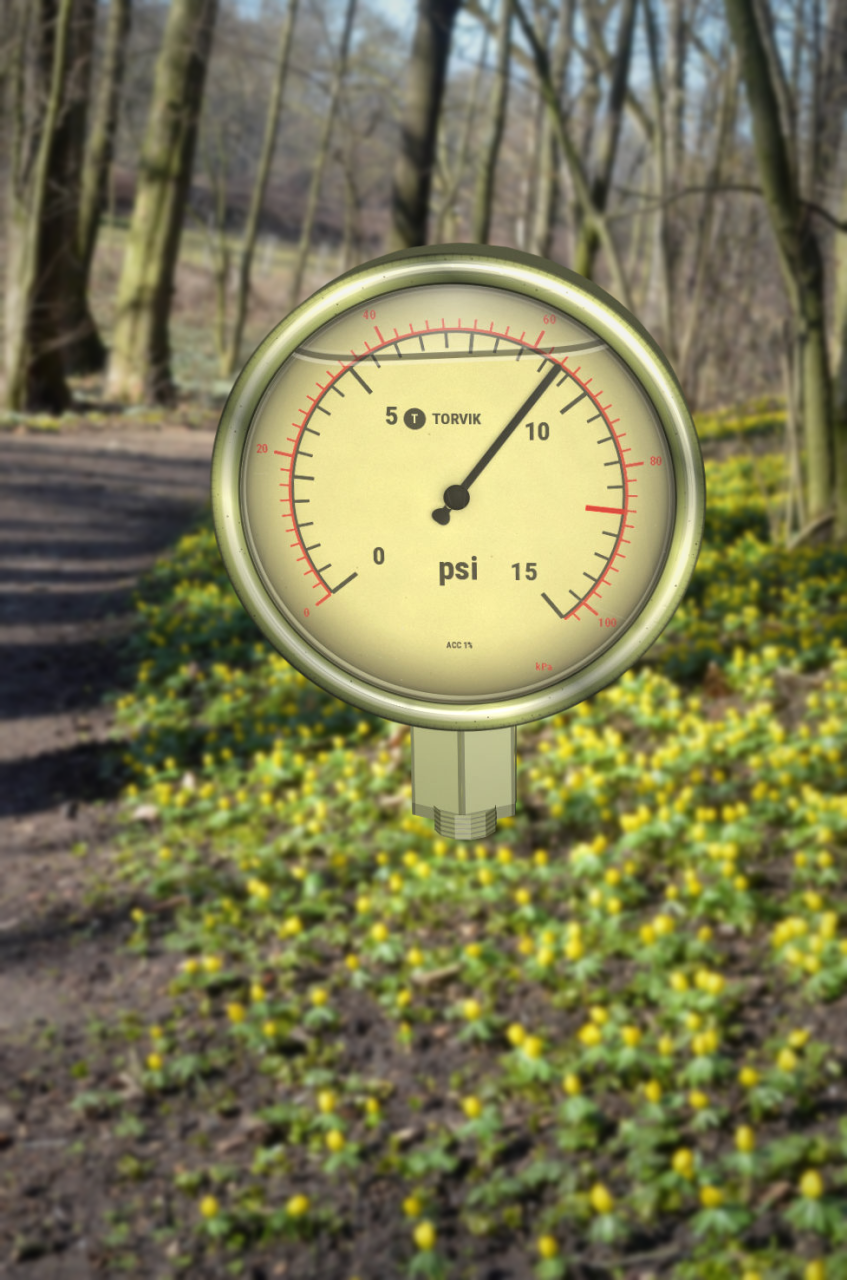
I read 9.25 (psi)
